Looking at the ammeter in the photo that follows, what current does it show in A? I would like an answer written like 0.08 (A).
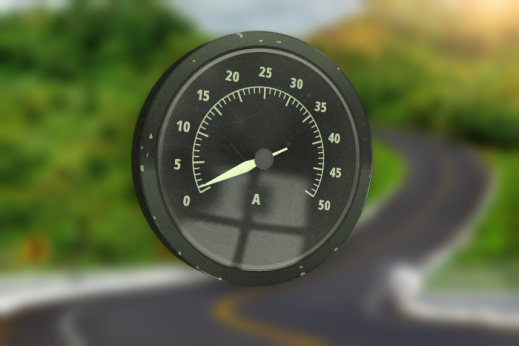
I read 1 (A)
